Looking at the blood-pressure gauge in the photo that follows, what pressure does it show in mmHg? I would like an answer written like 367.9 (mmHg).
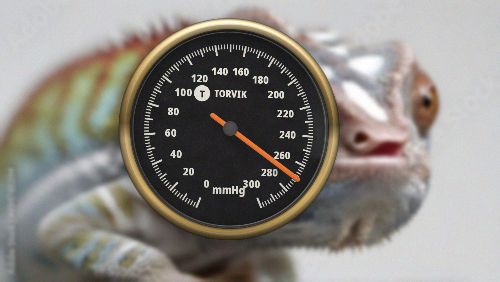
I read 270 (mmHg)
